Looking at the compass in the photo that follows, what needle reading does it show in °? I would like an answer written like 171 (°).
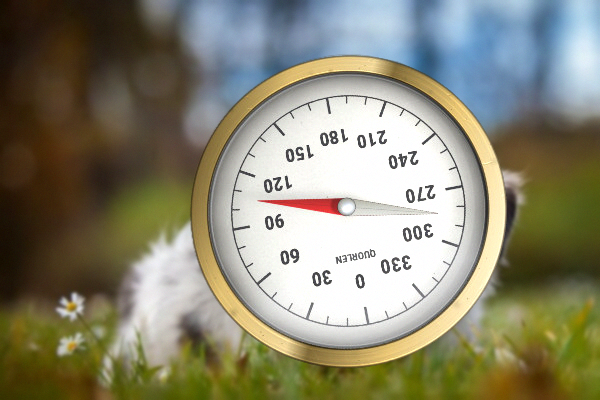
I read 105 (°)
